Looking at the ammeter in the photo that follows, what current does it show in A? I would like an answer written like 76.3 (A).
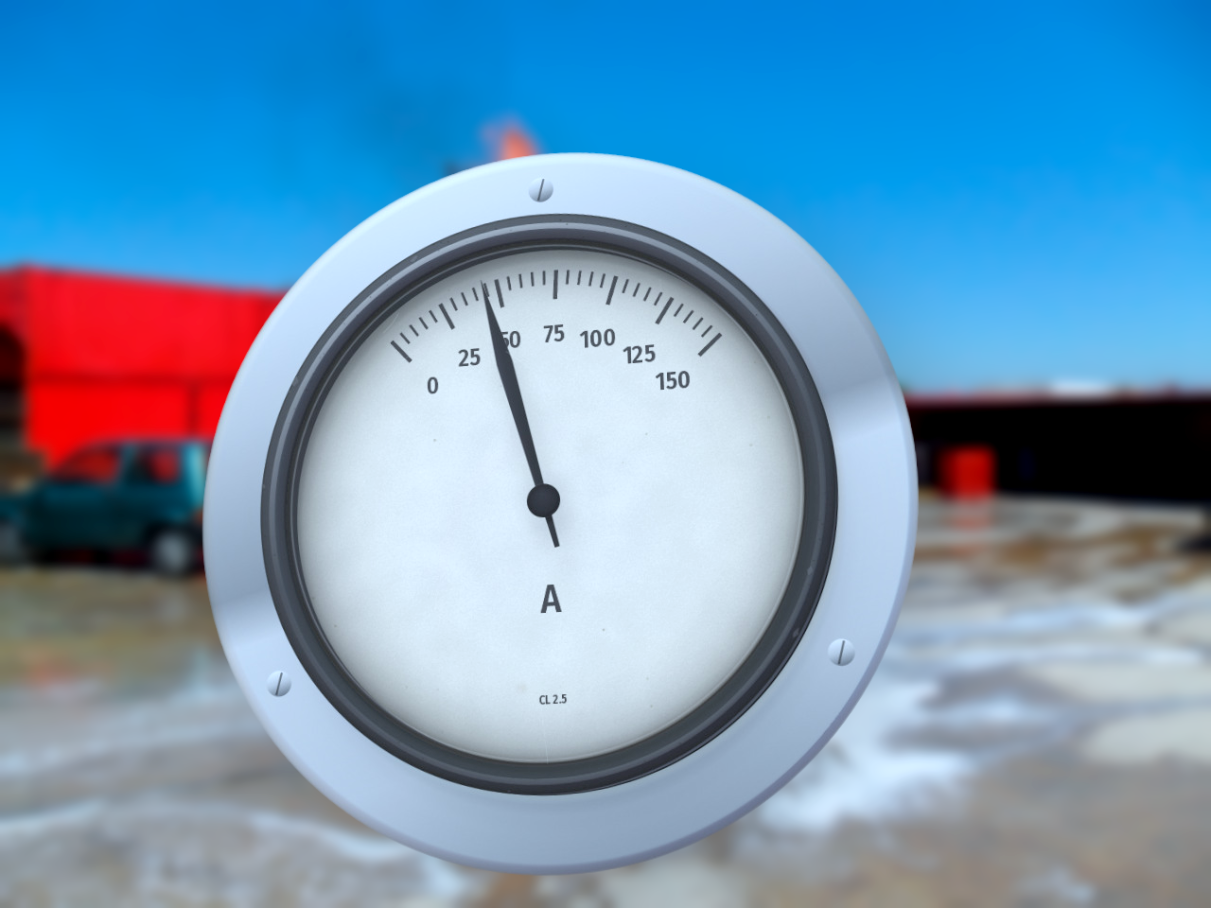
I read 45 (A)
